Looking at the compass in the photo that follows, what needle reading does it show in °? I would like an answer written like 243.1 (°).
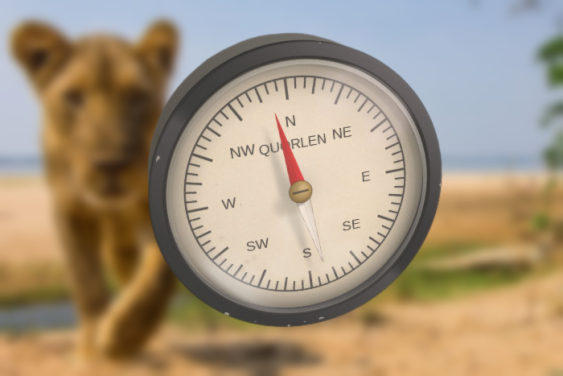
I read 350 (°)
